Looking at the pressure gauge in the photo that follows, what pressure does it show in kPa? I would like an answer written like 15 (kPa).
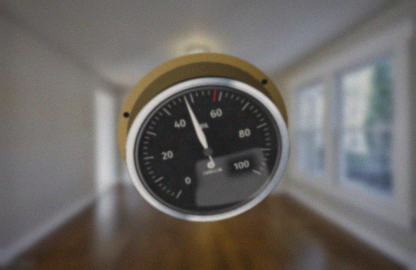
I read 48 (kPa)
